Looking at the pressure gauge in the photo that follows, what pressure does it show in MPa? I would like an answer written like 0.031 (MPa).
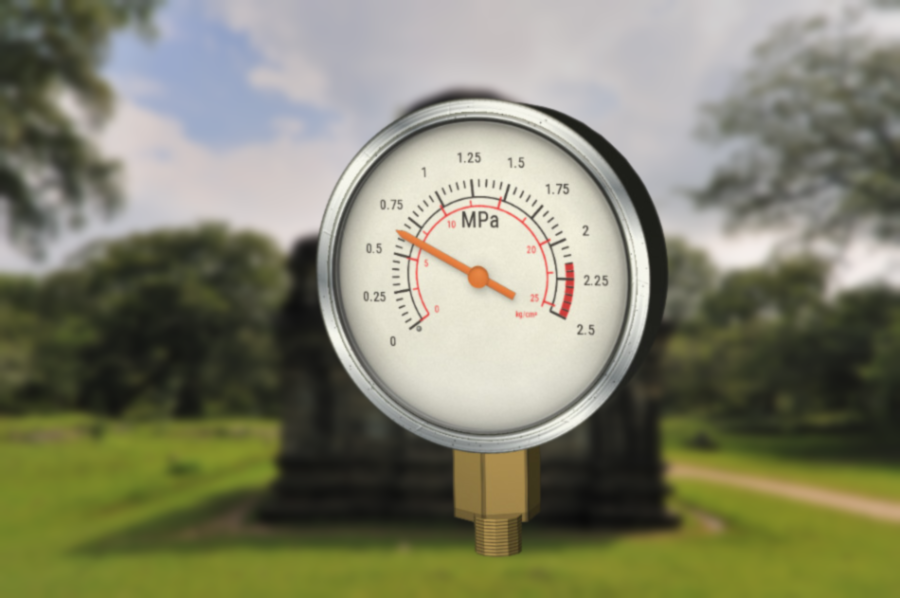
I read 0.65 (MPa)
